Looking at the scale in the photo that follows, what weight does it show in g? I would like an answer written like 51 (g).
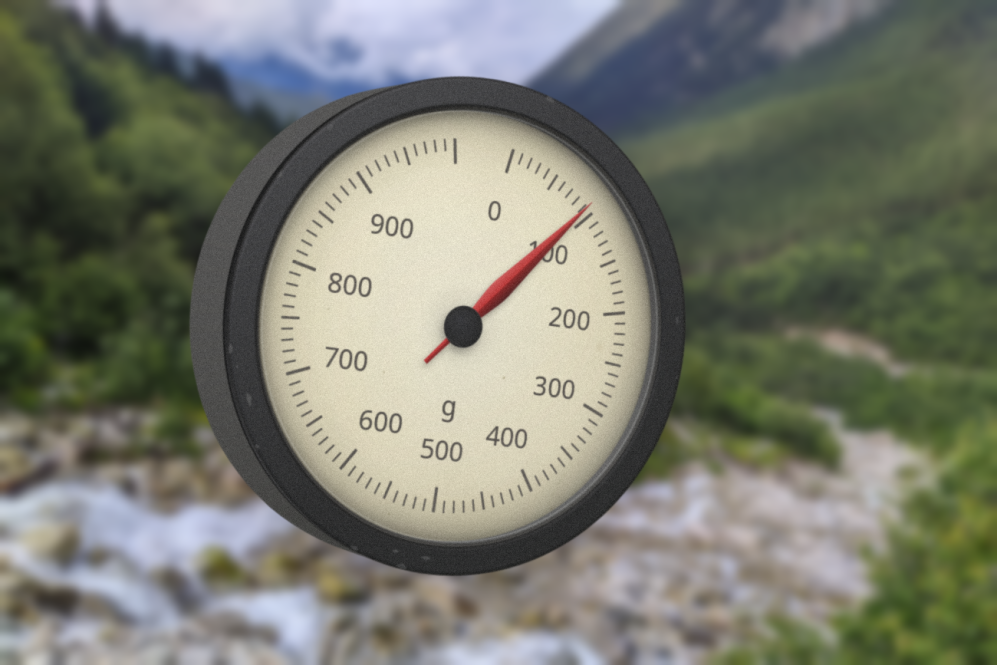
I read 90 (g)
